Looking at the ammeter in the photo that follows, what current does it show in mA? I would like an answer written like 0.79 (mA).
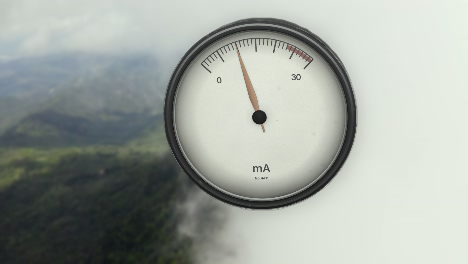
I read 10 (mA)
